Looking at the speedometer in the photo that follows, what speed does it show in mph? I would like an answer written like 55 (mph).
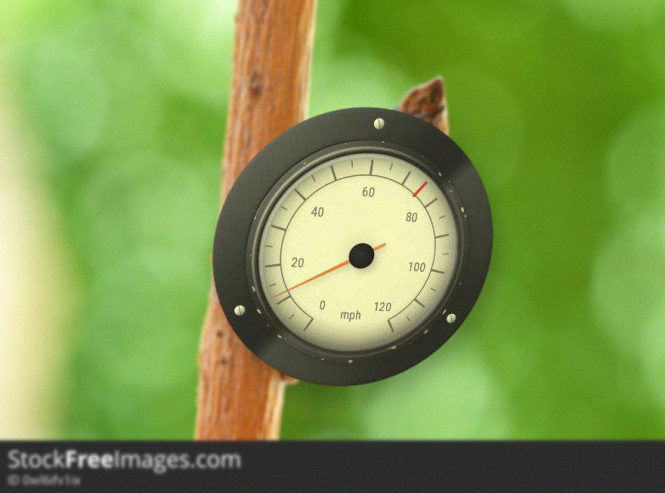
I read 12.5 (mph)
